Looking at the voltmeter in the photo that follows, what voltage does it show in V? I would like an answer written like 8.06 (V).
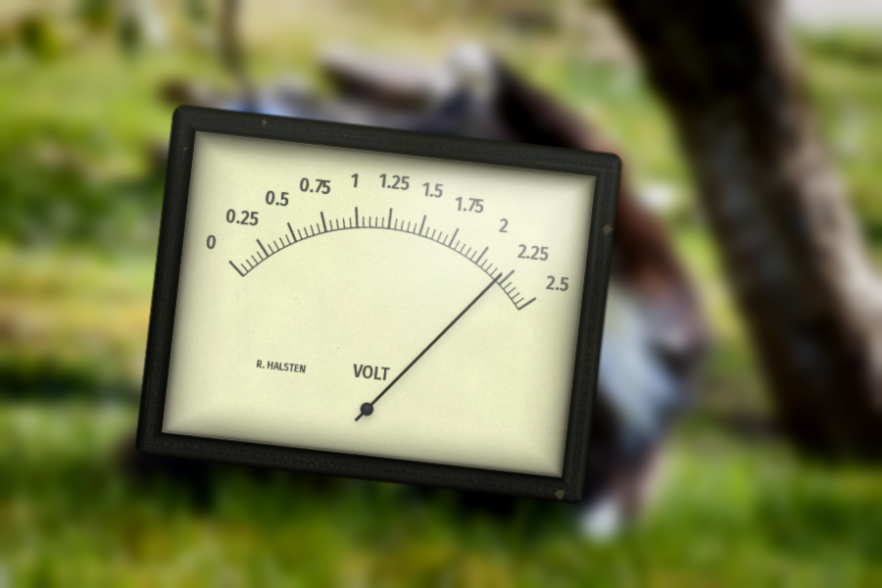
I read 2.2 (V)
